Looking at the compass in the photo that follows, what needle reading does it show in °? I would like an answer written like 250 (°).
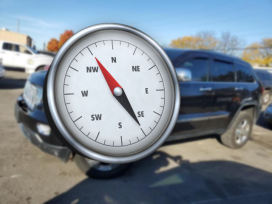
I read 330 (°)
